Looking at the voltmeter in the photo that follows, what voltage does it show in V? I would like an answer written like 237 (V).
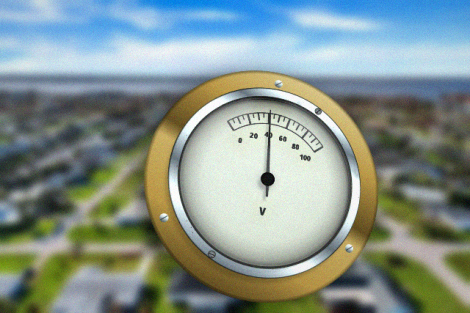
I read 40 (V)
